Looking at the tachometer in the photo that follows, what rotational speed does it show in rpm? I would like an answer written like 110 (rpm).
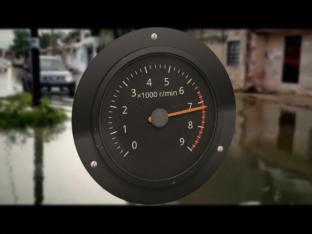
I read 7200 (rpm)
